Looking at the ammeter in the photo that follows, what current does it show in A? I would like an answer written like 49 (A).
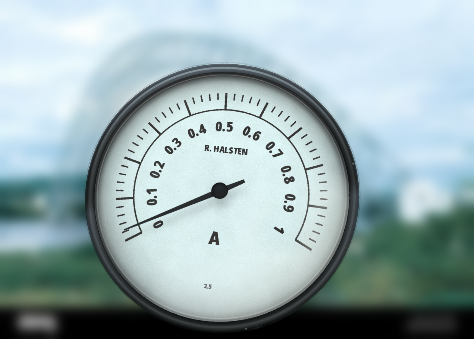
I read 0.02 (A)
